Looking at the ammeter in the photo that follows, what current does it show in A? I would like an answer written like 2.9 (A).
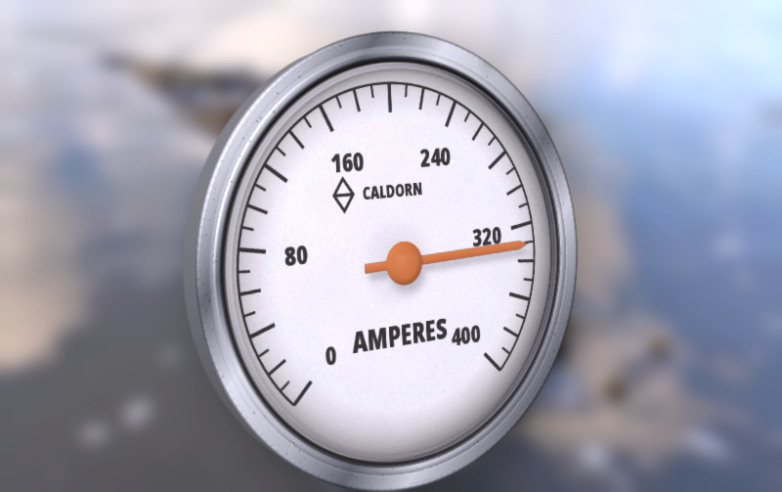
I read 330 (A)
